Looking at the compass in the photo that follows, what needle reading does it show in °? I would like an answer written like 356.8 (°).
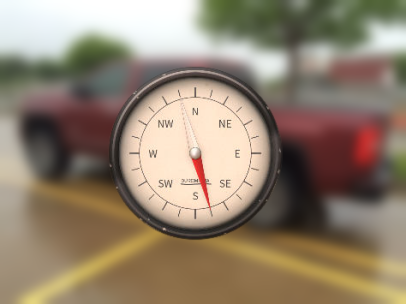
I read 165 (°)
